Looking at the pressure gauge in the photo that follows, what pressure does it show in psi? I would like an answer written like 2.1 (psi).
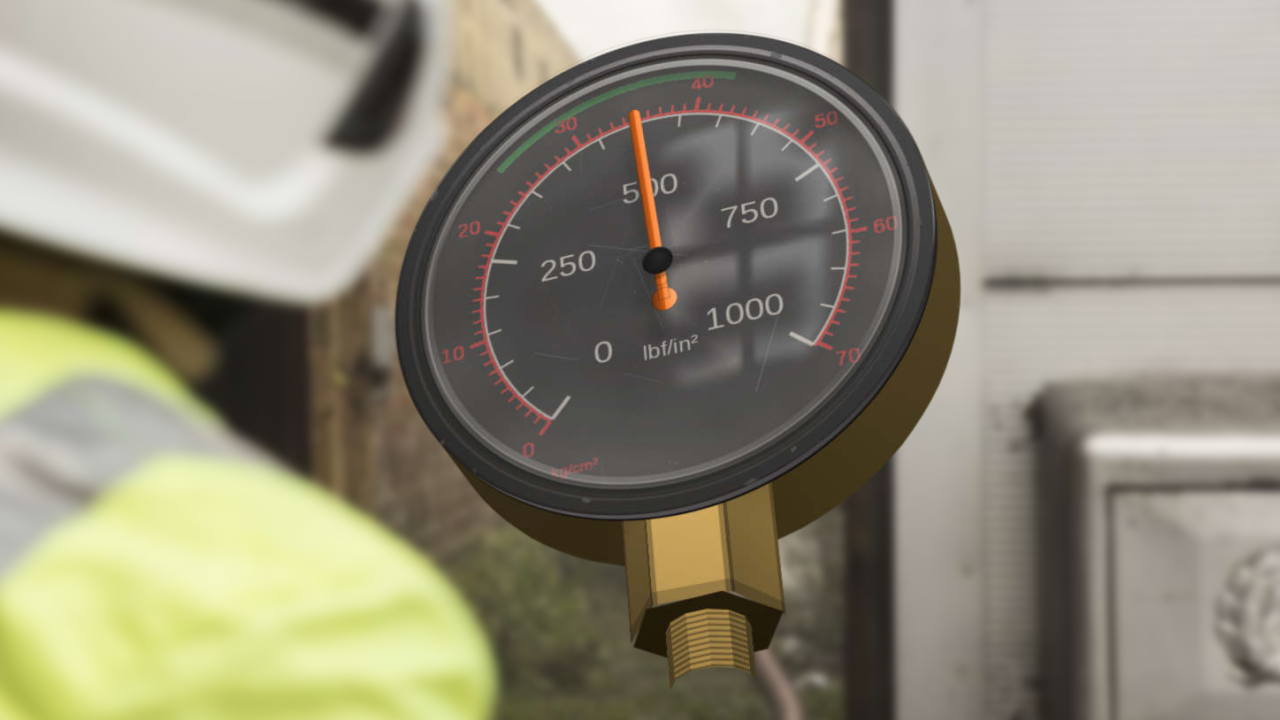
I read 500 (psi)
